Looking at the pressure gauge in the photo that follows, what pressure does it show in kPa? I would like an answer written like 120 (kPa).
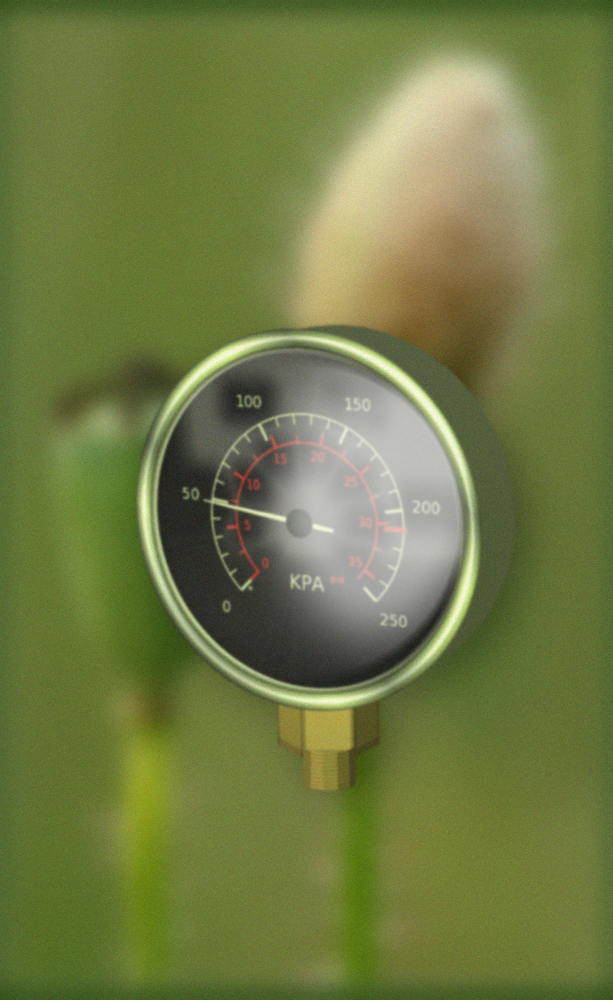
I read 50 (kPa)
